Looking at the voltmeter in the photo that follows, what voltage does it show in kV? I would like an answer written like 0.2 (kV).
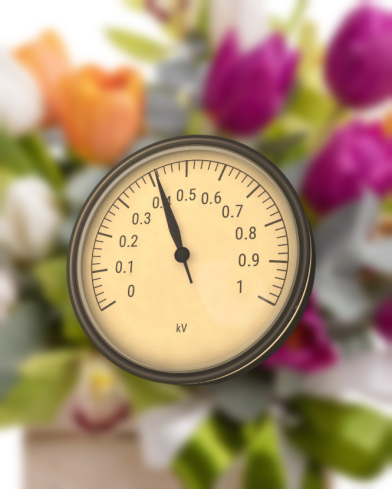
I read 0.42 (kV)
